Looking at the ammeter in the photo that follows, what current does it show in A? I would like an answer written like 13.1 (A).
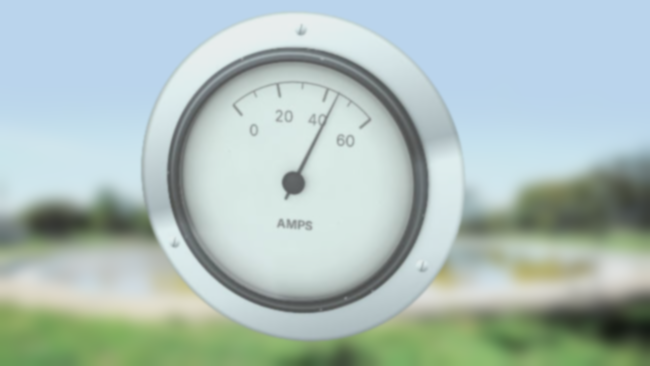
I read 45 (A)
